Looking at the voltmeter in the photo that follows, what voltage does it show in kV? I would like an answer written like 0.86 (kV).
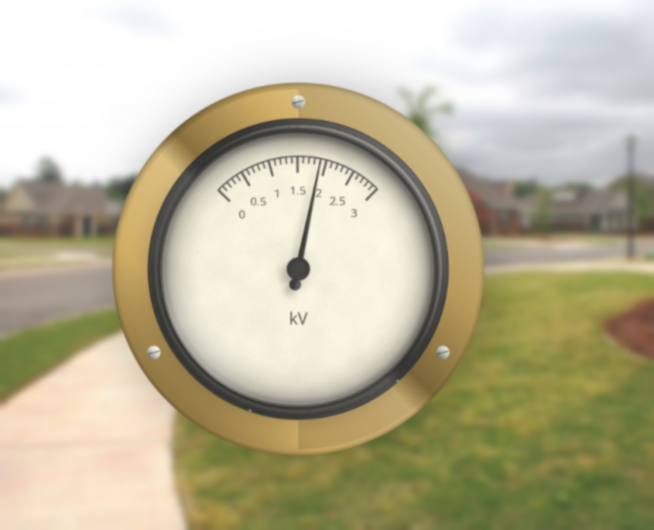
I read 1.9 (kV)
